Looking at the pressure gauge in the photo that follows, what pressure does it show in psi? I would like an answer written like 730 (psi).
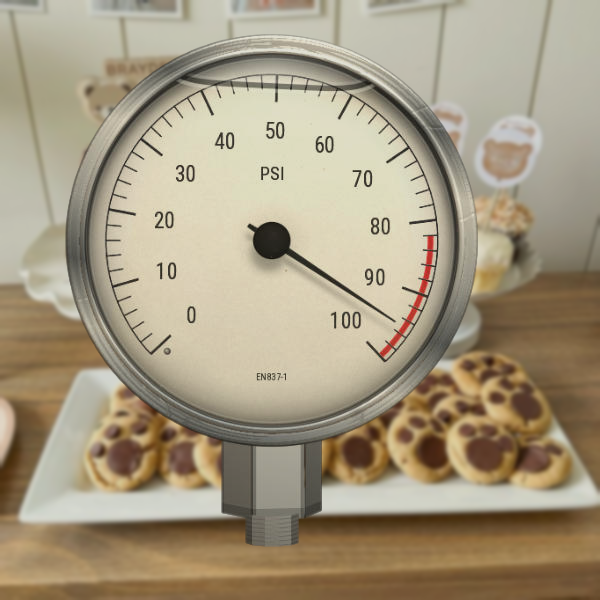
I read 95 (psi)
